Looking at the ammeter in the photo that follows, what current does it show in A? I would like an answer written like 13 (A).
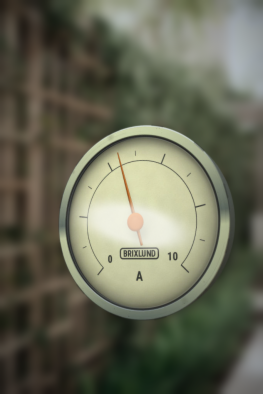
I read 4.5 (A)
